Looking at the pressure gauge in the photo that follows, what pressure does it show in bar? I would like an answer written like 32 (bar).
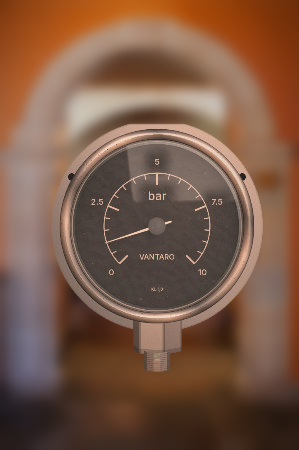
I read 1 (bar)
